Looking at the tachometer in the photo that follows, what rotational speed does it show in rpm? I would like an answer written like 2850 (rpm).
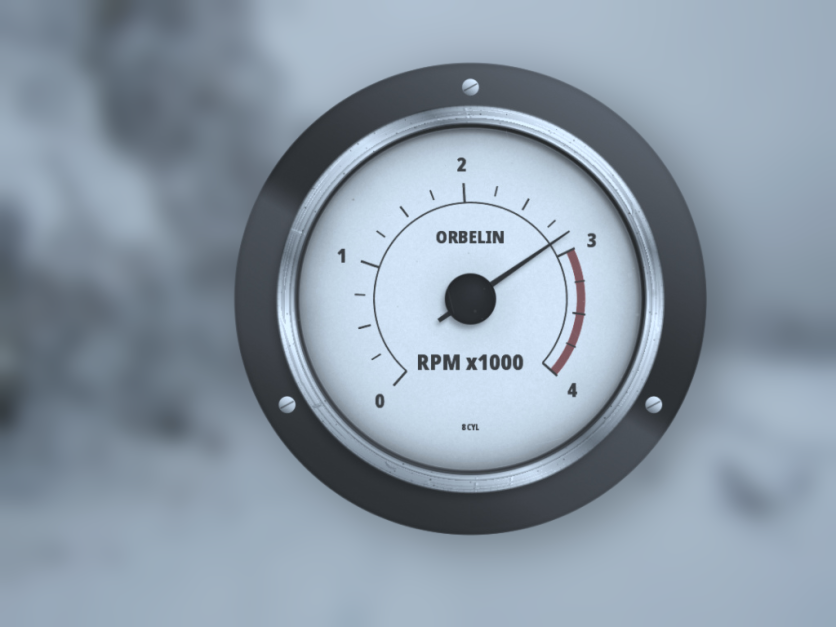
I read 2875 (rpm)
